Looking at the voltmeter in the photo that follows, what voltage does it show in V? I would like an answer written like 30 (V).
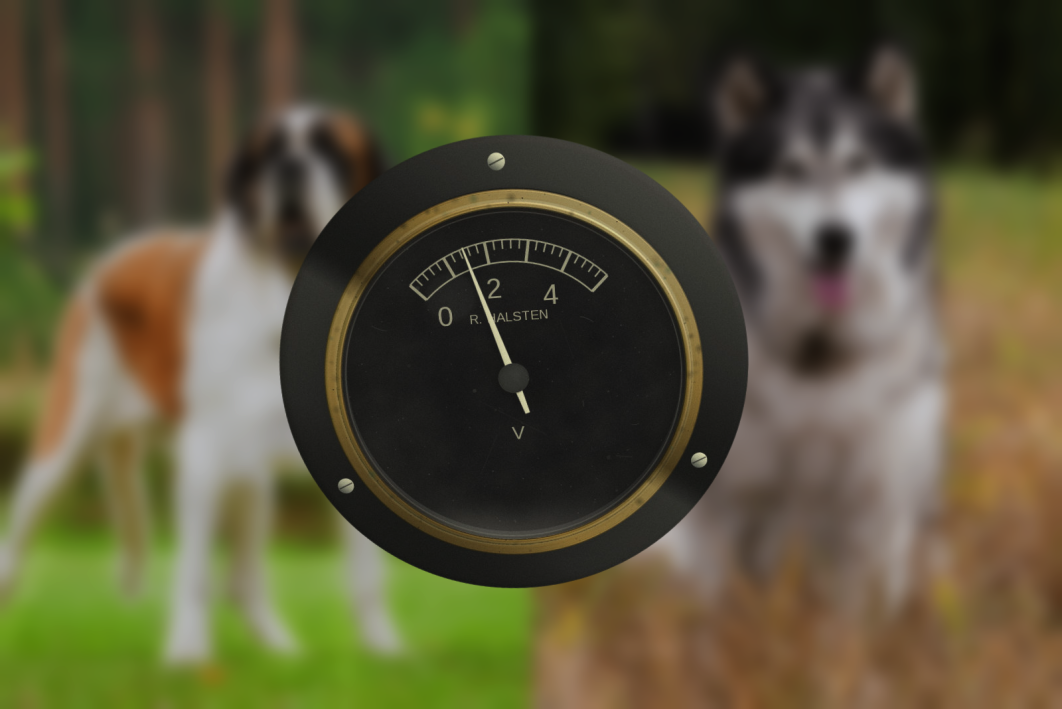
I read 1.5 (V)
